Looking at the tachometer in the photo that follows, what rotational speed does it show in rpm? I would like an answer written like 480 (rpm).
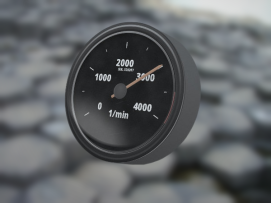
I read 3000 (rpm)
